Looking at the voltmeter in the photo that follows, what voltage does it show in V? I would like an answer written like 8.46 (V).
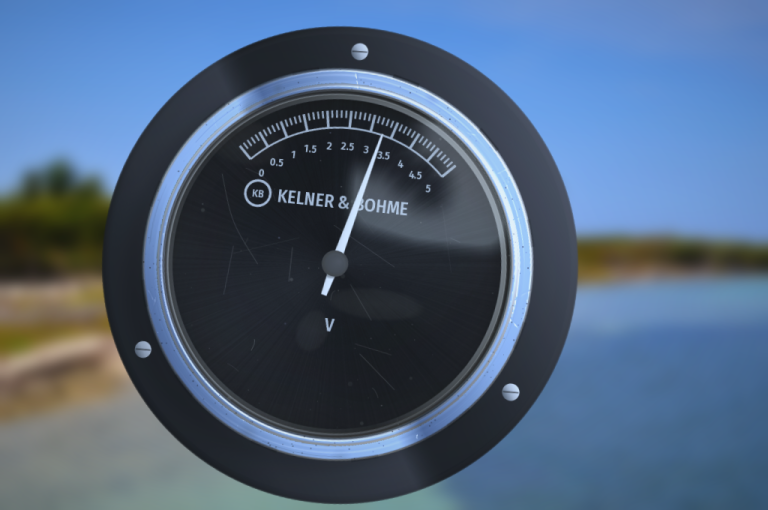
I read 3.3 (V)
